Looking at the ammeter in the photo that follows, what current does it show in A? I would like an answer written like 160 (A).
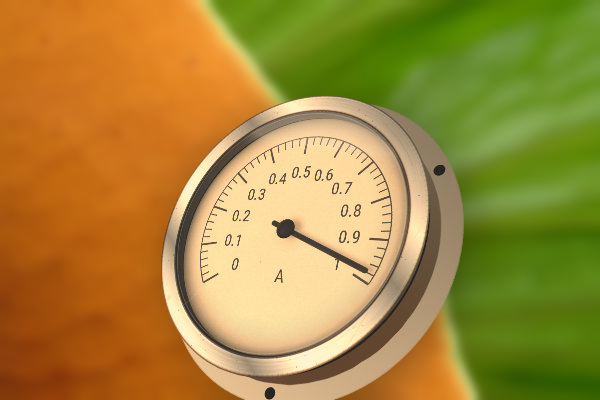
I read 0.98 (A)
